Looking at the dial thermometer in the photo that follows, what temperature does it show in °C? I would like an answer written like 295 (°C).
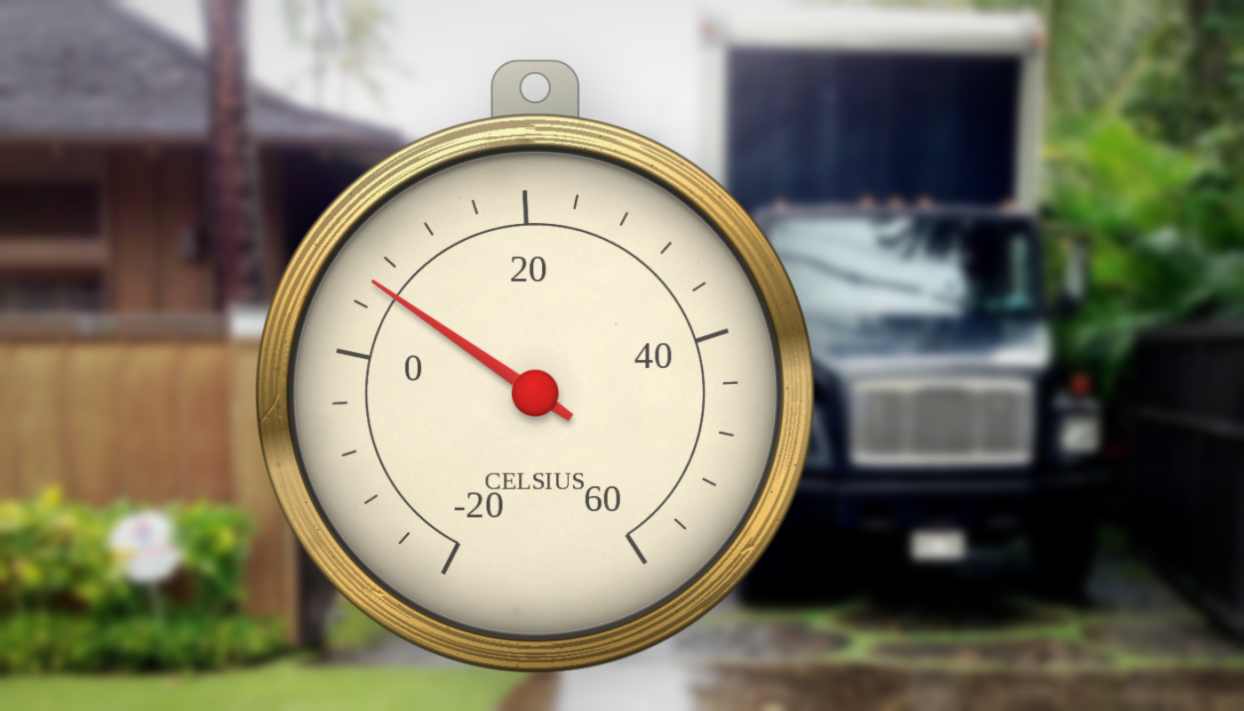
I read 6 (°C)
